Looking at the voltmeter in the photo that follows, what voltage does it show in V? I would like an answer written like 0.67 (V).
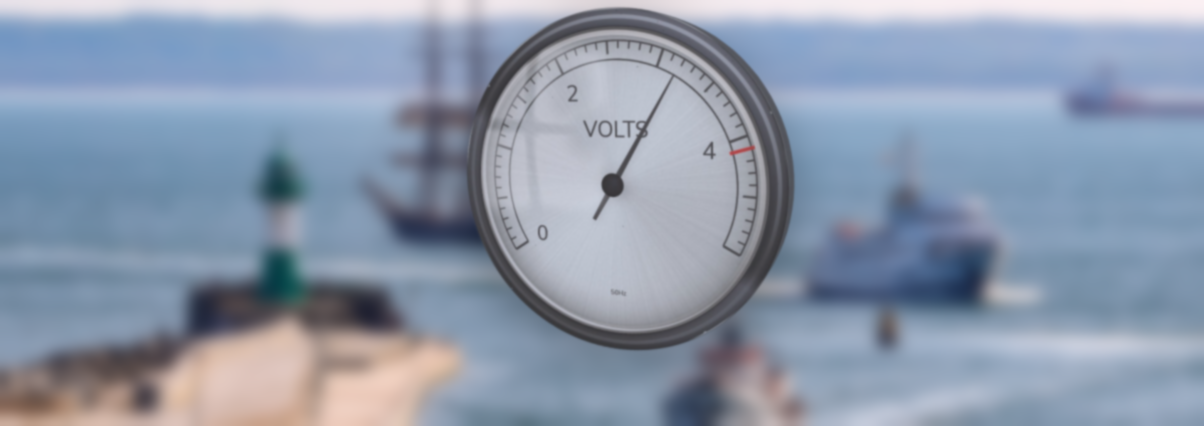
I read 3.2 (V)
